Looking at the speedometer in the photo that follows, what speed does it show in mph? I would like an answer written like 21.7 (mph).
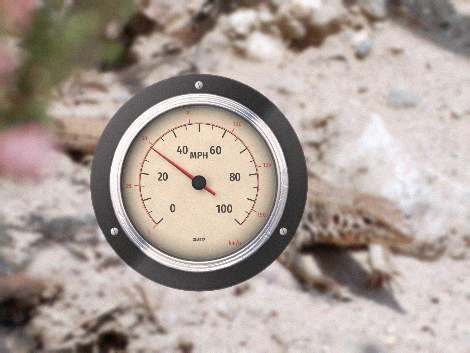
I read 30 (mph)
